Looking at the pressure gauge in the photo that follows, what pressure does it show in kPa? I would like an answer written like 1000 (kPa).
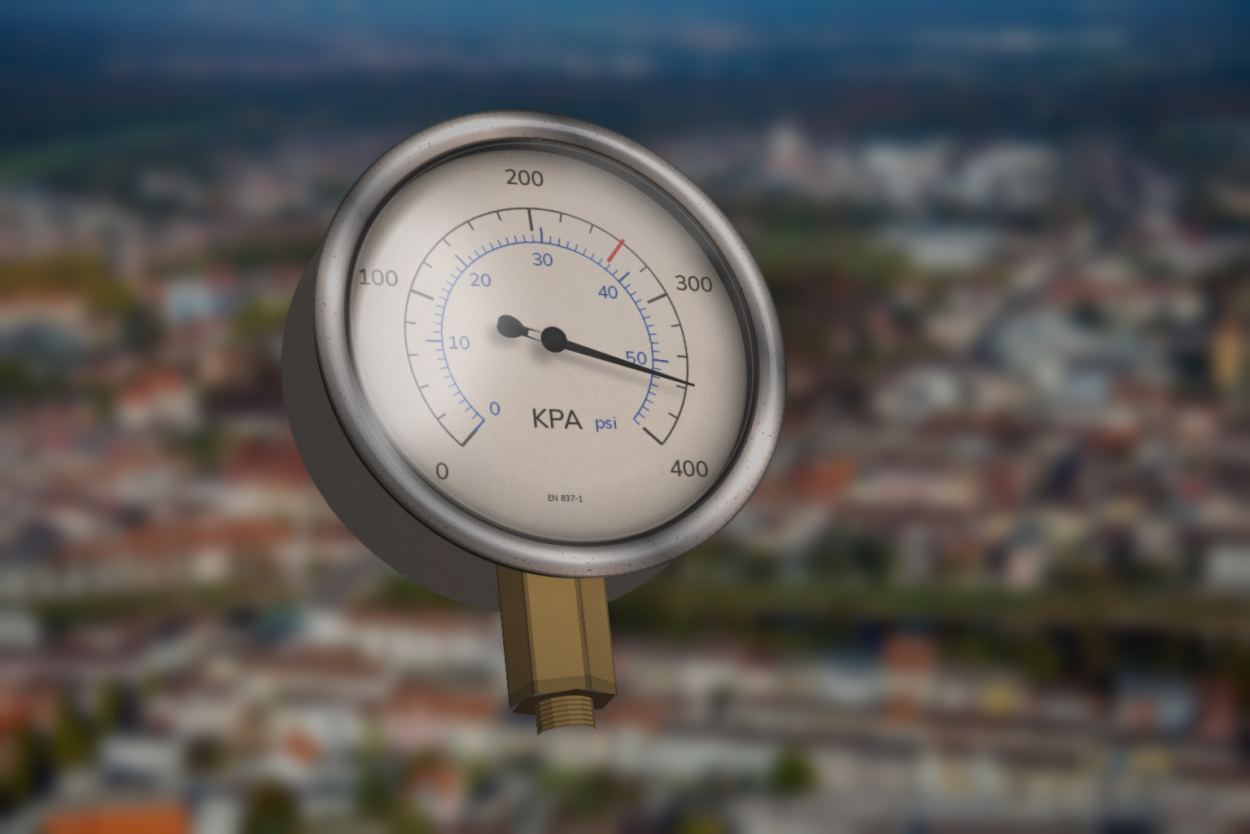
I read 360 (kPa)
